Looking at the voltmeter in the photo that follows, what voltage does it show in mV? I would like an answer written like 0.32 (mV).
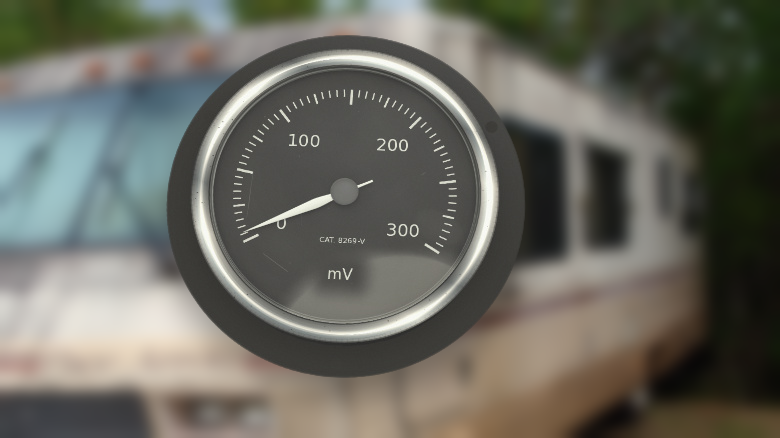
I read 5 (mV)
